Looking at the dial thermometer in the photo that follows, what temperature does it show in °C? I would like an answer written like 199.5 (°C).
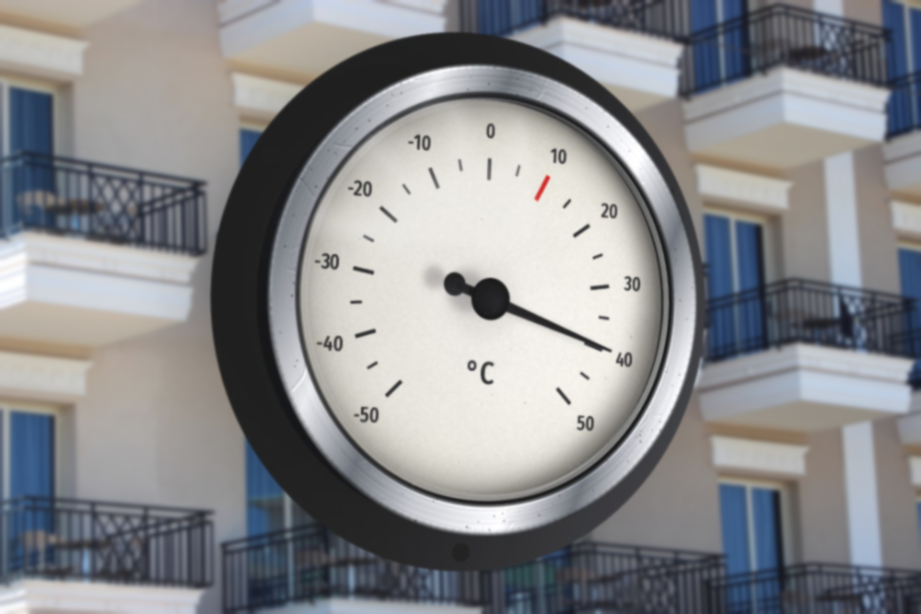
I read 40 (°C)
